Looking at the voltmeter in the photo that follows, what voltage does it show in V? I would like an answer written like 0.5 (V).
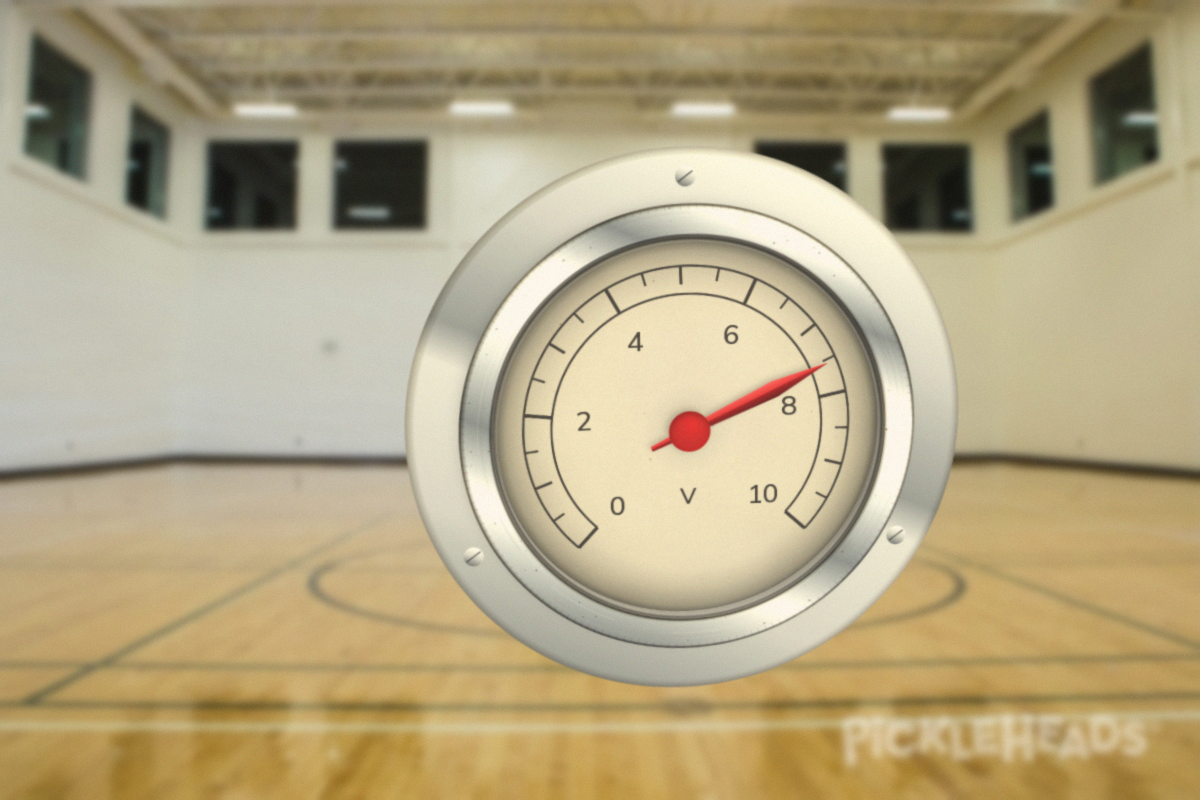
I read 7.5 (V)
